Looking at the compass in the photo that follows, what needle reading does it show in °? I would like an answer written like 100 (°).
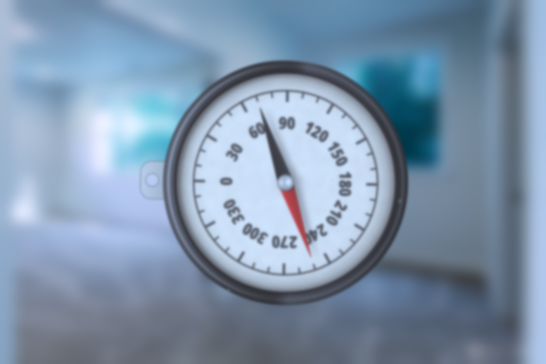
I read 250 (°)
